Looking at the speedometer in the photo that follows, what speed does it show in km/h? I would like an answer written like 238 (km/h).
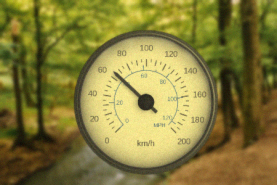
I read 65 (km/h)
